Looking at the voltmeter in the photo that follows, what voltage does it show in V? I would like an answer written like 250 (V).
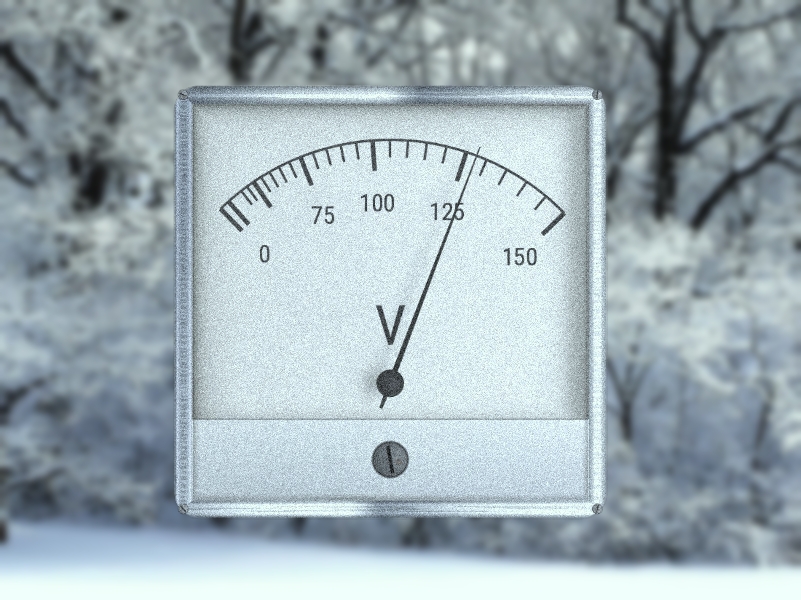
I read 127.5 (V)
